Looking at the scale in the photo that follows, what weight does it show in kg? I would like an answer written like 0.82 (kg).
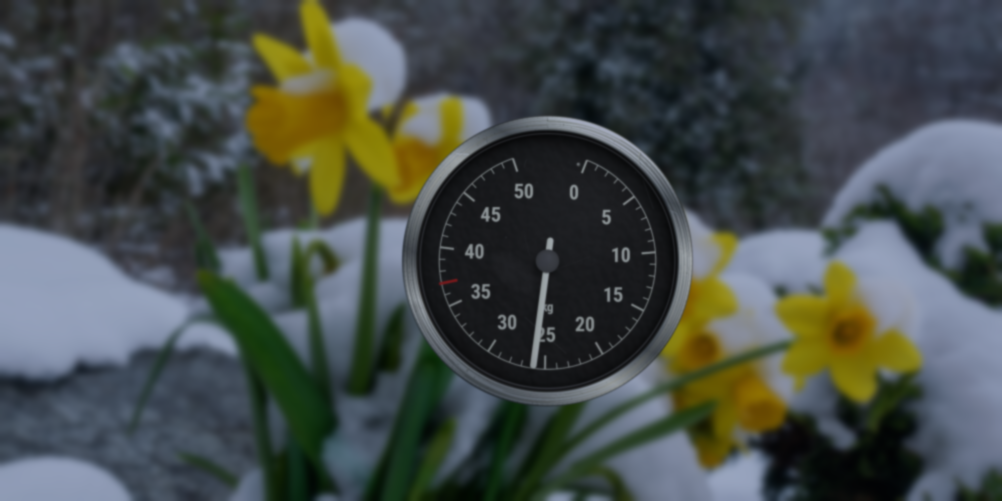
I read 26 (kg)
